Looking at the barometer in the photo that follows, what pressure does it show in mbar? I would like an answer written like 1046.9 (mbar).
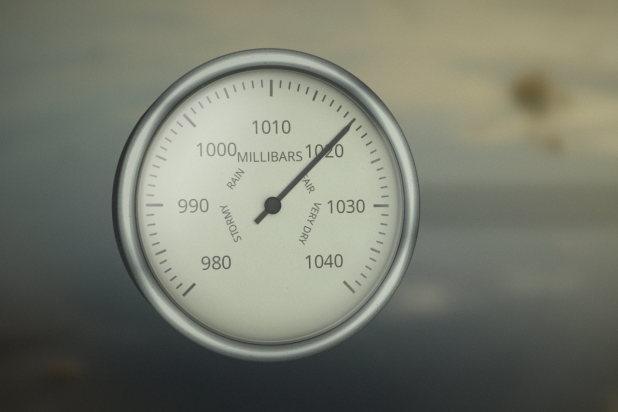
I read 1020 (mbar)
